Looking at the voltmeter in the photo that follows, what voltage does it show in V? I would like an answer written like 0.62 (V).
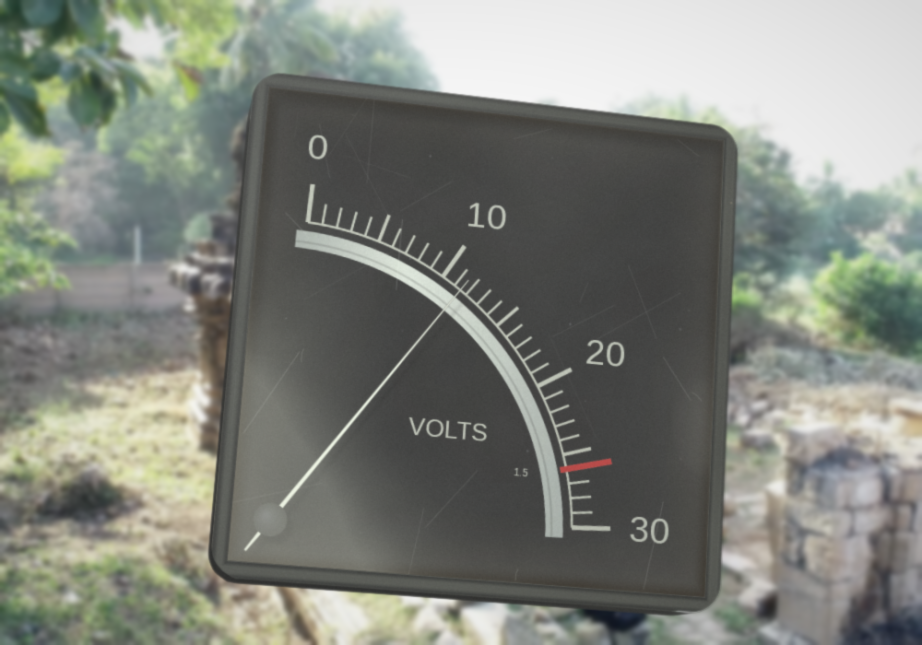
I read 11.5 (V)
